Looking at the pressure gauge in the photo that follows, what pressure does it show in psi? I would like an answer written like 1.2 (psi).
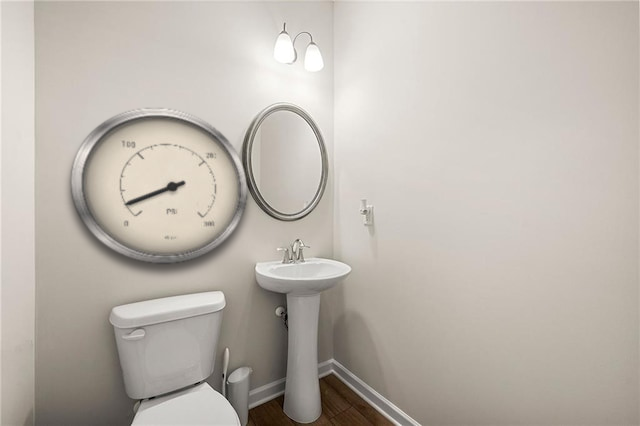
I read 20 (psi)
